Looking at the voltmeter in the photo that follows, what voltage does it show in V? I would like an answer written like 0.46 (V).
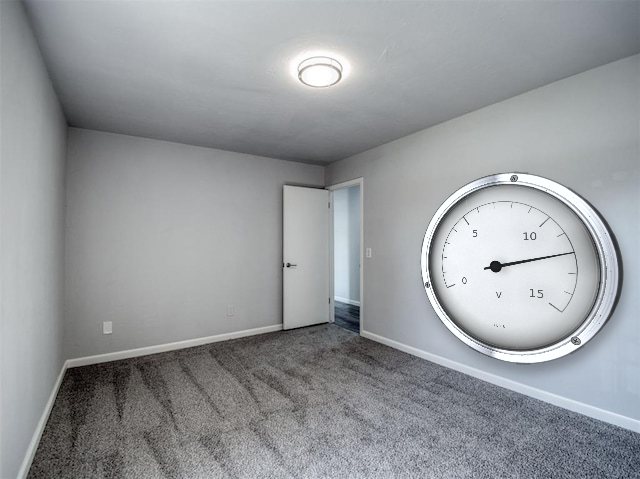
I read 12 (V)
